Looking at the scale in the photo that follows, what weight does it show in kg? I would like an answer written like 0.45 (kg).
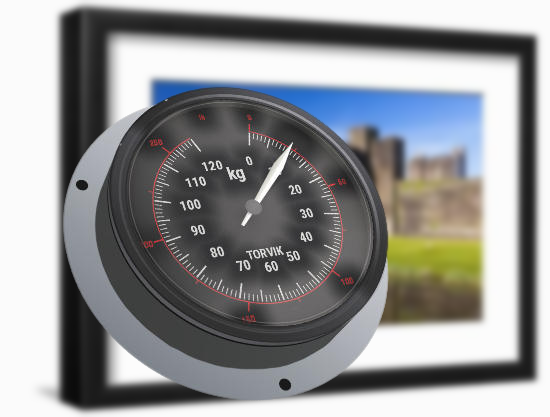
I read 10 (kg)
